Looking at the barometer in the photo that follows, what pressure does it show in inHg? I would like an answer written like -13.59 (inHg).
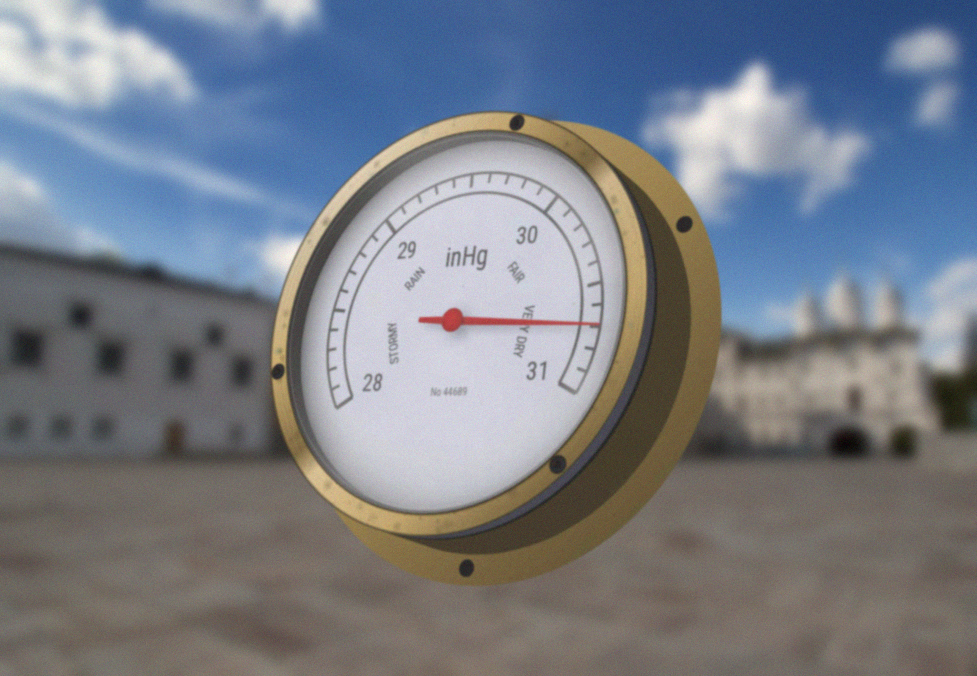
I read 30.7 (inHg)
